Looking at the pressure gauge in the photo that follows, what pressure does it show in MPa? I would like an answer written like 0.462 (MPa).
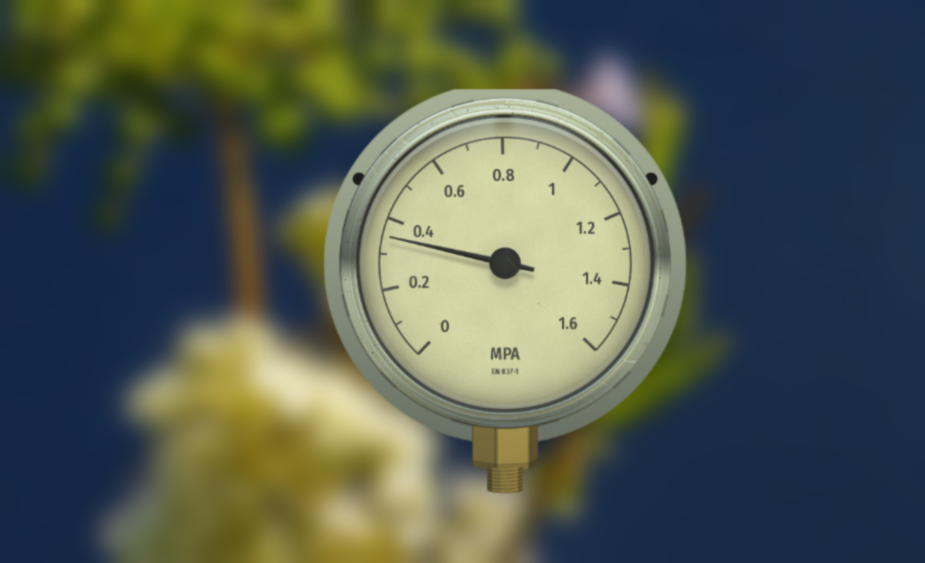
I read 0.35 (MPa)
